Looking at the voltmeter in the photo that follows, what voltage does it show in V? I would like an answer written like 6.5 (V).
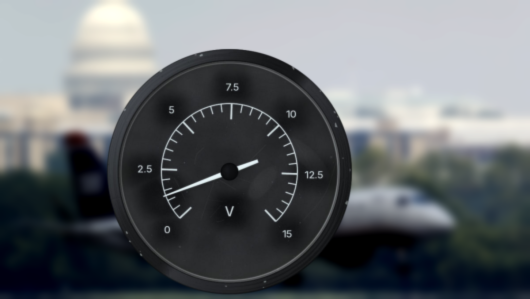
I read 1.25 (V)
